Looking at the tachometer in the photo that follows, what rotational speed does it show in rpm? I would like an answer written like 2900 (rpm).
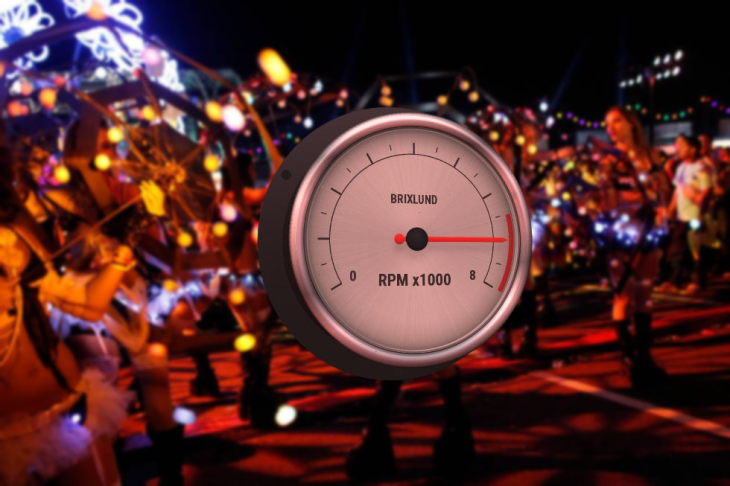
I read 7000 (rpm)
